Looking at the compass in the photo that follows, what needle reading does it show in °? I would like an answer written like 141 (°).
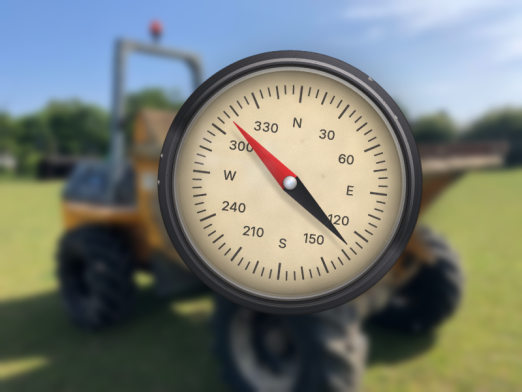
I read 310 (°)
